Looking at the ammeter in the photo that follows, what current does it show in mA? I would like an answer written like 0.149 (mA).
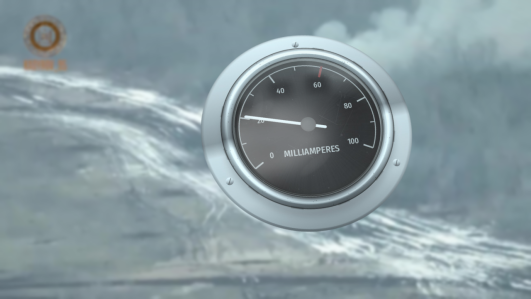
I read 20 (mA)
